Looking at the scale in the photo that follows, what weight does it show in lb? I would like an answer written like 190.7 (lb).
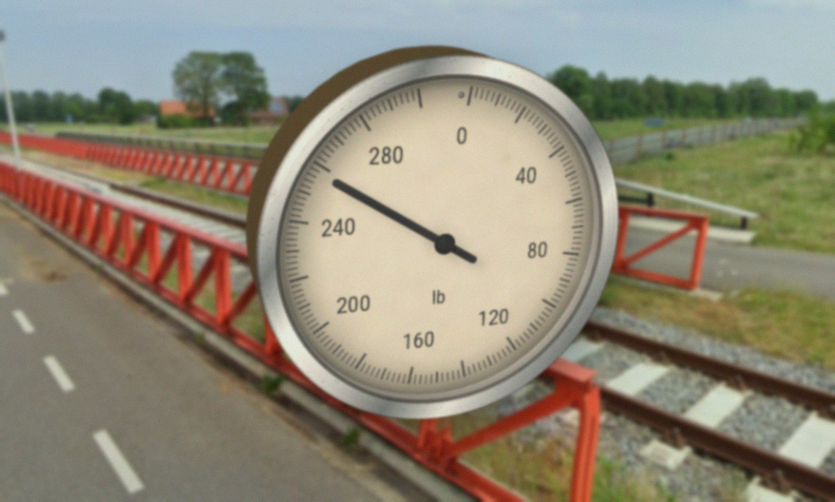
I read 258 (lb)
